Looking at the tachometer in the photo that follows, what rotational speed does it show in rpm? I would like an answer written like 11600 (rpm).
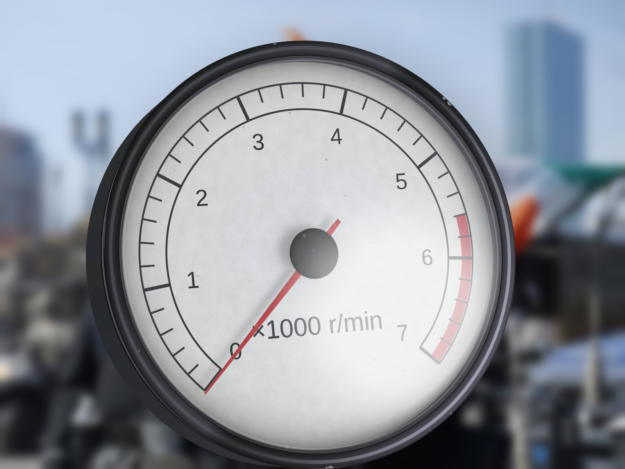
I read 0 (rpm)
